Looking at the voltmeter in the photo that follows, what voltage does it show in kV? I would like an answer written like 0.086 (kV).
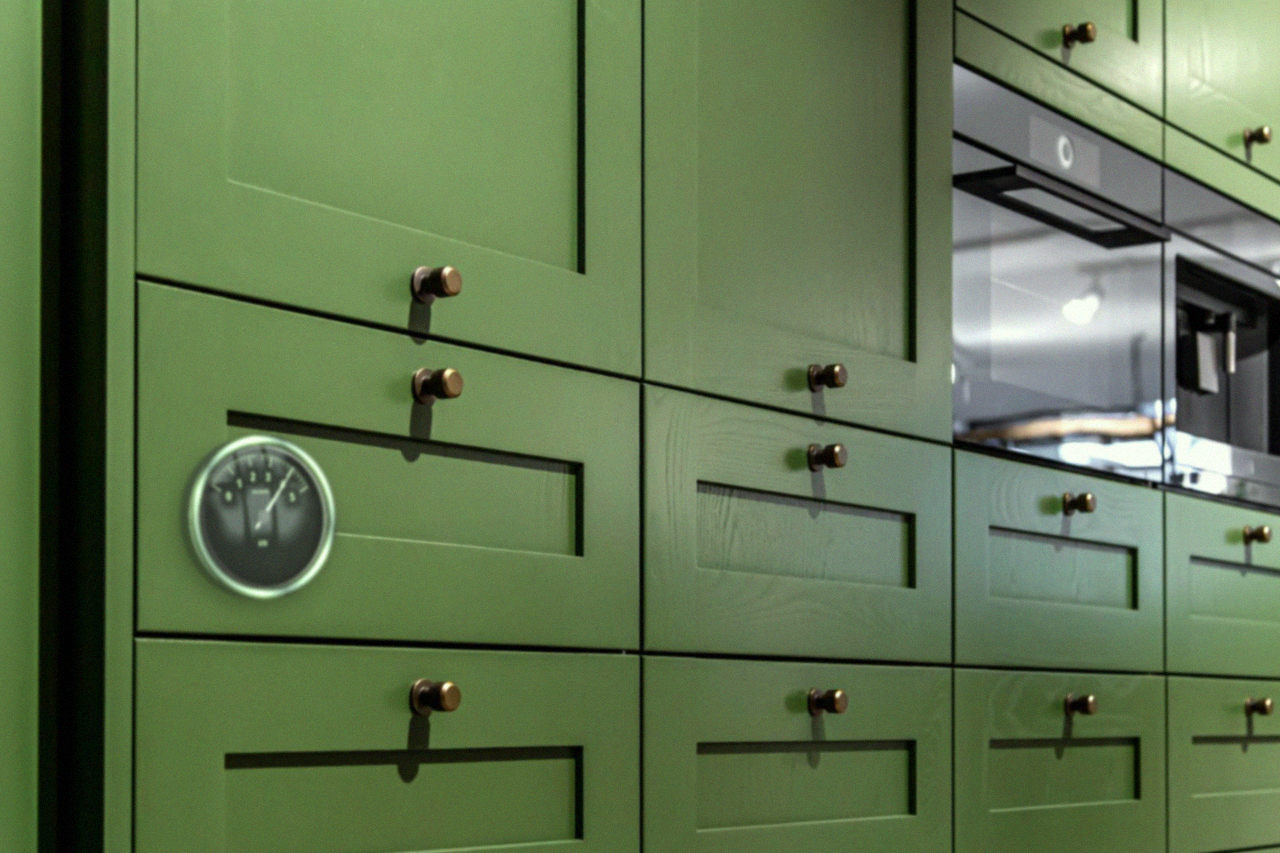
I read 4 (kV)
